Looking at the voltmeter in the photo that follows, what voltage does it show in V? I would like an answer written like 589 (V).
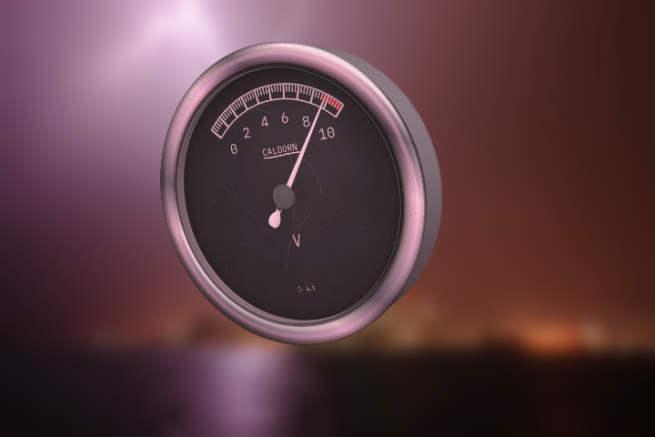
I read 9 (V)
